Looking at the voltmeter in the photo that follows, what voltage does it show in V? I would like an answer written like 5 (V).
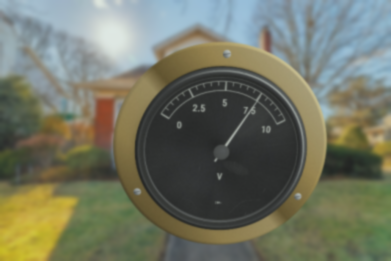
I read 7.5 (V)
